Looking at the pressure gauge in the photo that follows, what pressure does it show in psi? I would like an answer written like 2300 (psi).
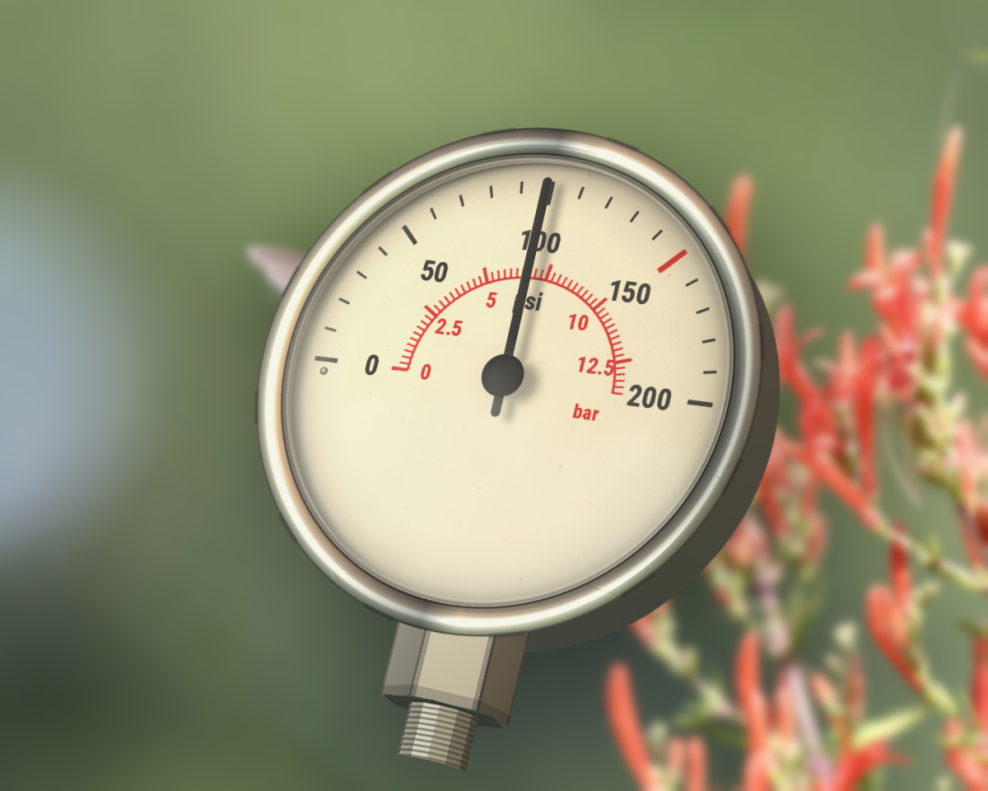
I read 100 (psi)
